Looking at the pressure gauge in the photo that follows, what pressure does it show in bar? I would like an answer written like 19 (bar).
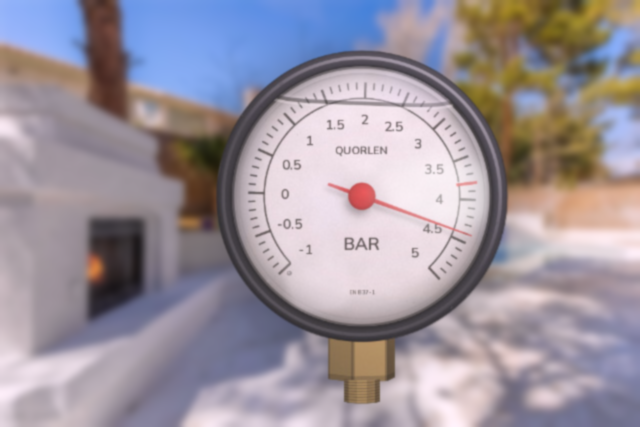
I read 4.4 (bar)
